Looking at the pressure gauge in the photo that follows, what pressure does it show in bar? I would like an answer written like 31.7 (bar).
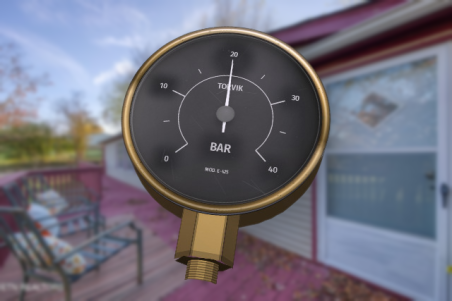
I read 20 (bar)
